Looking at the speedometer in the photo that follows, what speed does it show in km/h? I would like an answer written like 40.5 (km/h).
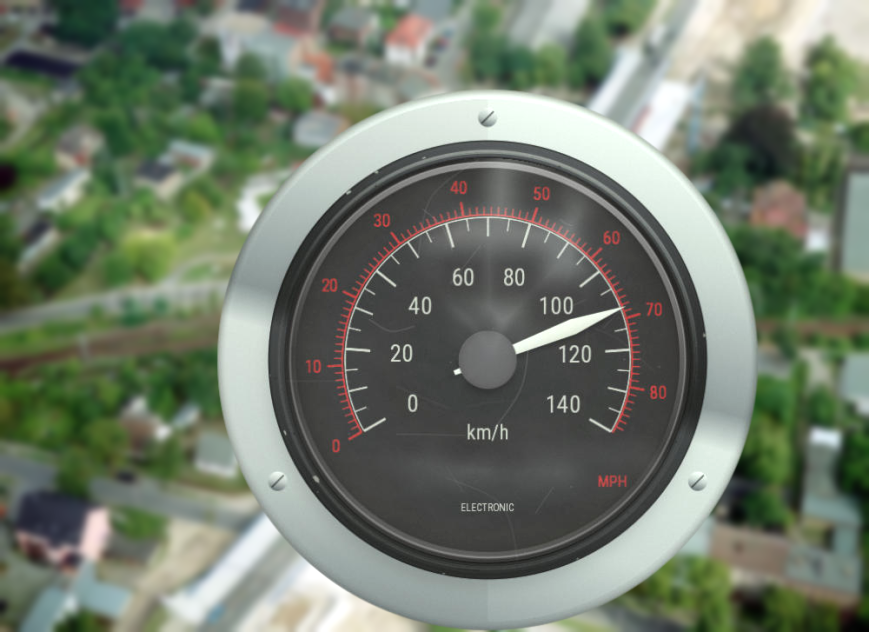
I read 110 (km/h)
